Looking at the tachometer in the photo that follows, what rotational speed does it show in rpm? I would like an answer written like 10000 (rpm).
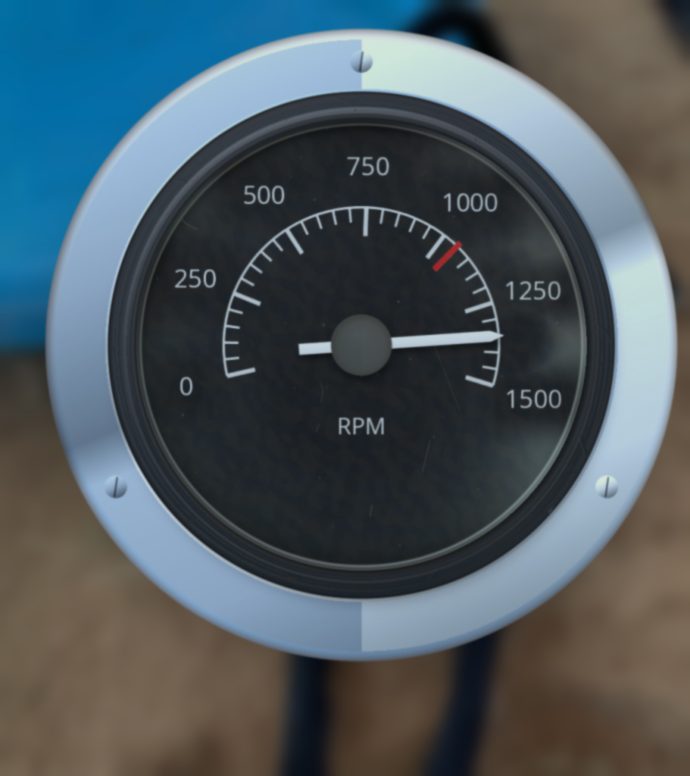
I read 1350 (rpm)
